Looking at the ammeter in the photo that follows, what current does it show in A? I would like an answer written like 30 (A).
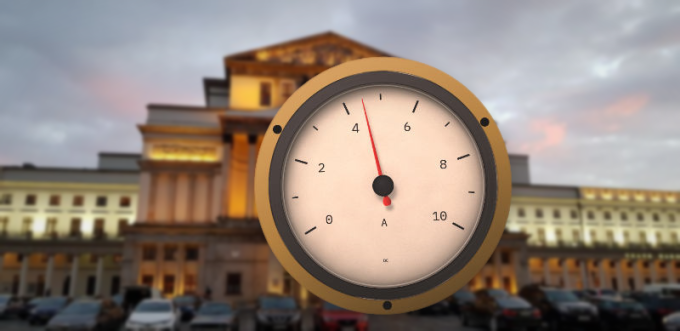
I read 4.5 (A)
